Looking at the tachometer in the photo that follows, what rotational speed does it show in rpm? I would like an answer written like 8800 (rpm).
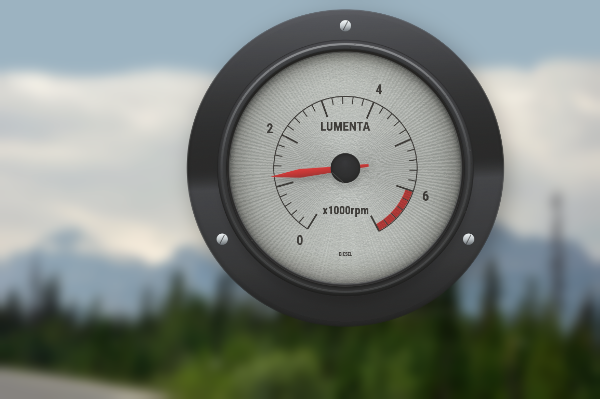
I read 1200 (rpm)
